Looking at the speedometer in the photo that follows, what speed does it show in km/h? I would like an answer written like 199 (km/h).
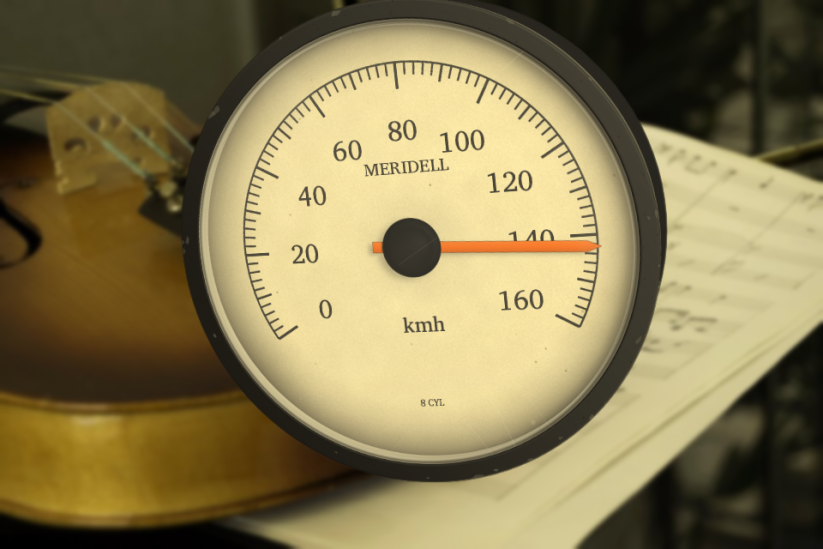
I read 142 (km/h)
